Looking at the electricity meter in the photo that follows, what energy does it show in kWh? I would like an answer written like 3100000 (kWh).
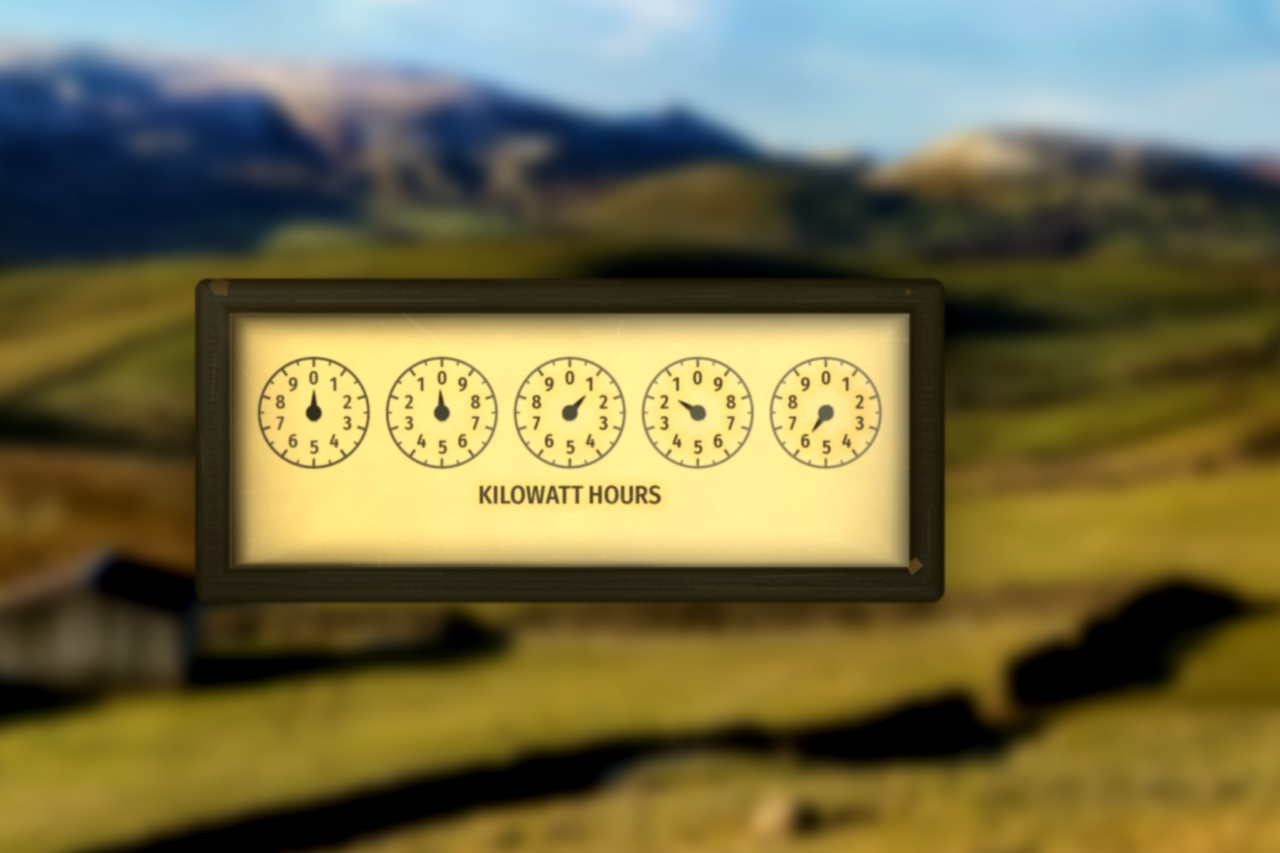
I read 116 (kWh)
